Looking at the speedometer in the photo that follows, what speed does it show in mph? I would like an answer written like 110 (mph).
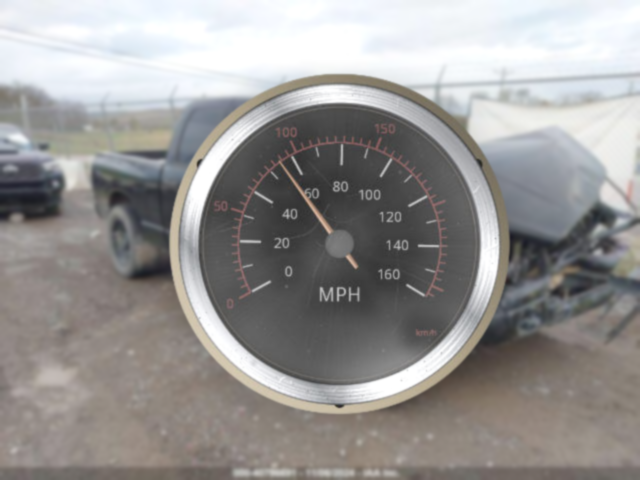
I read 55 (mph)
